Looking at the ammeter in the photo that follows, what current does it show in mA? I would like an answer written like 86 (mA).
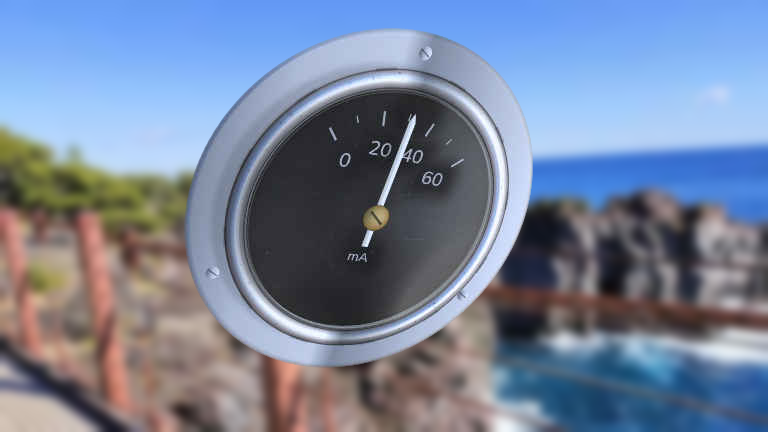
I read 30 (mA)
